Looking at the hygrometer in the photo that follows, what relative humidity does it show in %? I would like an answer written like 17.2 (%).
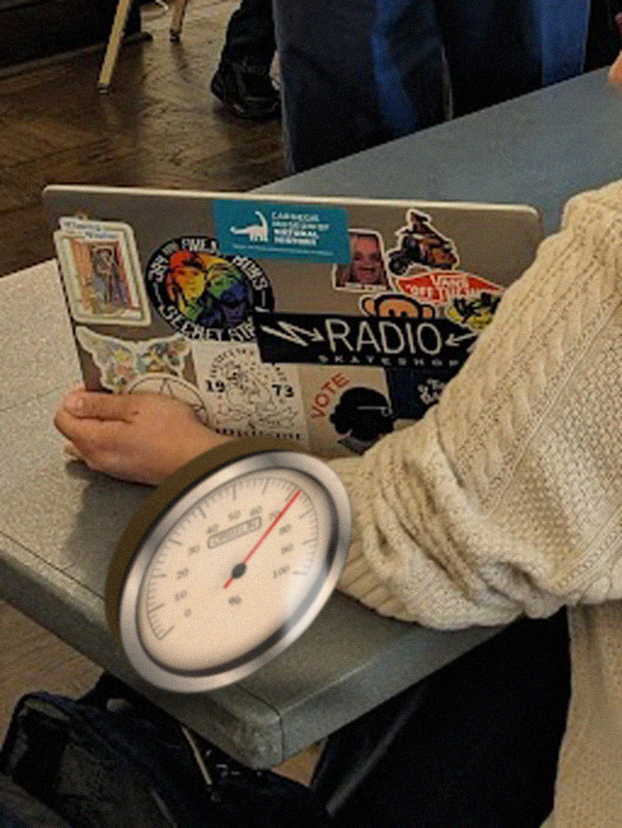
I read 70 (%)
